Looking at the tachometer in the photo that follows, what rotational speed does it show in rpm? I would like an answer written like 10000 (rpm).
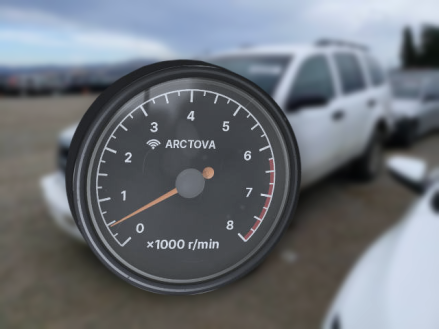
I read 500 (rpm)
